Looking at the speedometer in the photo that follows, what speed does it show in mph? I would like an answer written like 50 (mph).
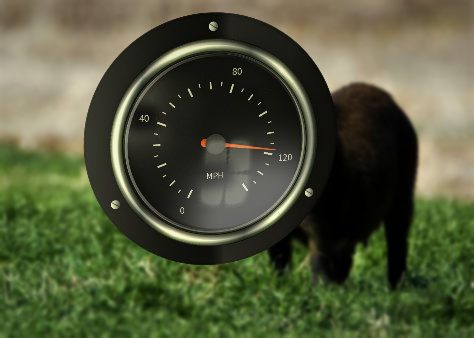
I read 117.5 (mph)
